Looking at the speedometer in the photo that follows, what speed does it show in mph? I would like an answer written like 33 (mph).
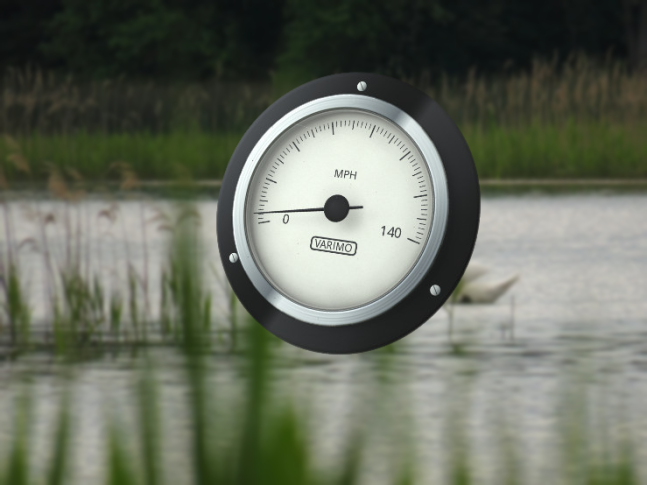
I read 4 (mph)
